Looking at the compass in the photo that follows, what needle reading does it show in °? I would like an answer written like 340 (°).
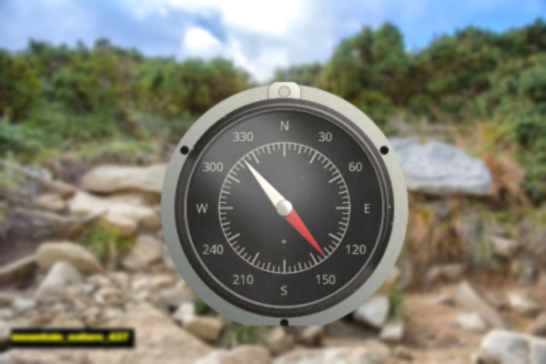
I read 140 (°)
